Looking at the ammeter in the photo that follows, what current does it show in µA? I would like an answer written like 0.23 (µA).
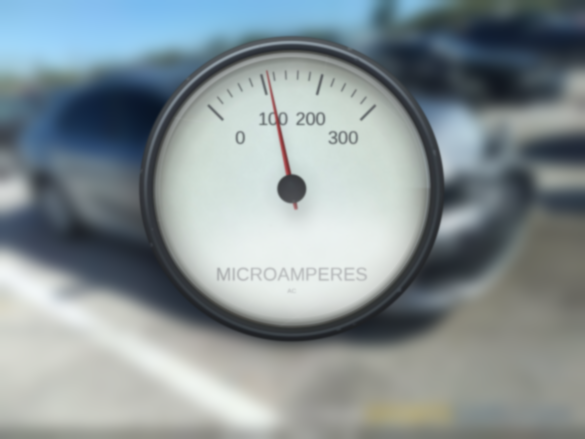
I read 110 (µA)
